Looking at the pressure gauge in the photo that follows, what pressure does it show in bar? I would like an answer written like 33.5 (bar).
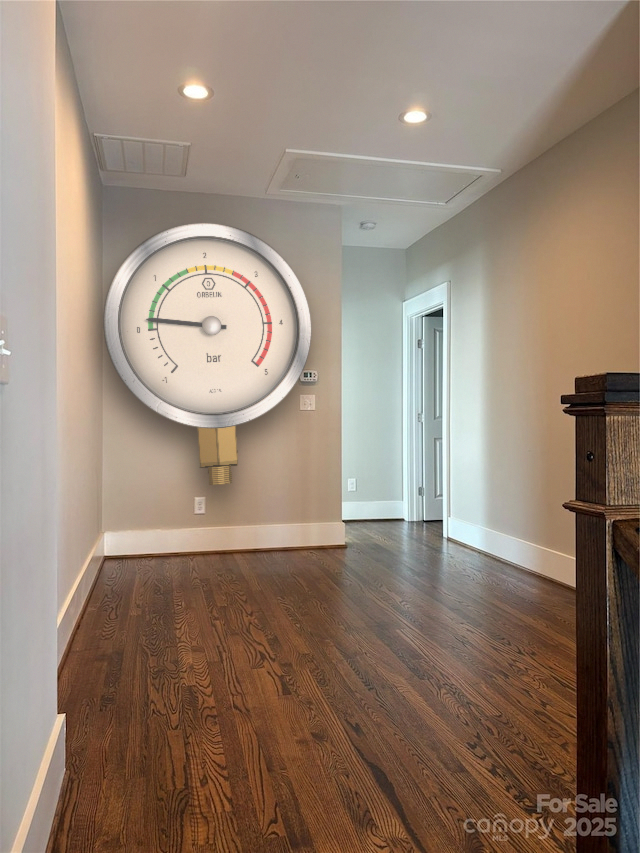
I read 0.2 (bar)
